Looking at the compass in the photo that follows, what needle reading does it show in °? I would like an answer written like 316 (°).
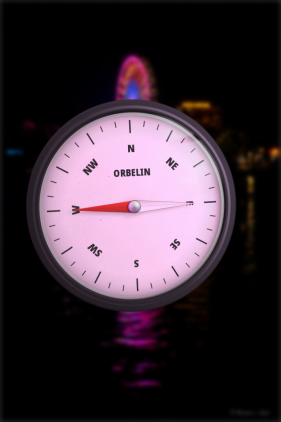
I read 270 (°)
